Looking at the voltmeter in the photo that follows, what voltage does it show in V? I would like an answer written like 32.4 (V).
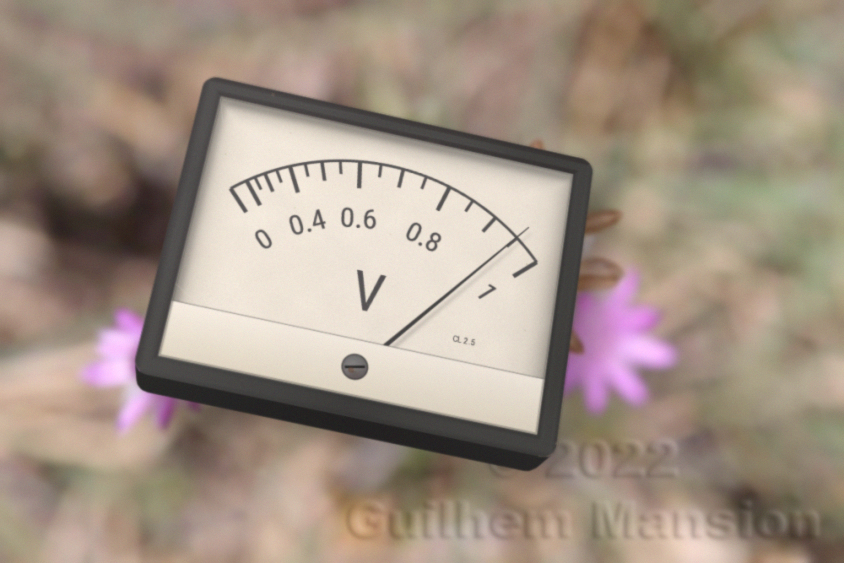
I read 0.95 (V)
